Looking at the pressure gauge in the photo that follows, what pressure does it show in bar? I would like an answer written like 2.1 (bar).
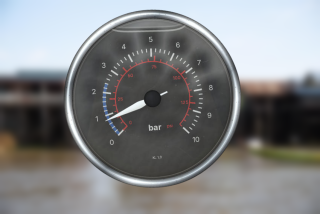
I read 0.8 (bar)
